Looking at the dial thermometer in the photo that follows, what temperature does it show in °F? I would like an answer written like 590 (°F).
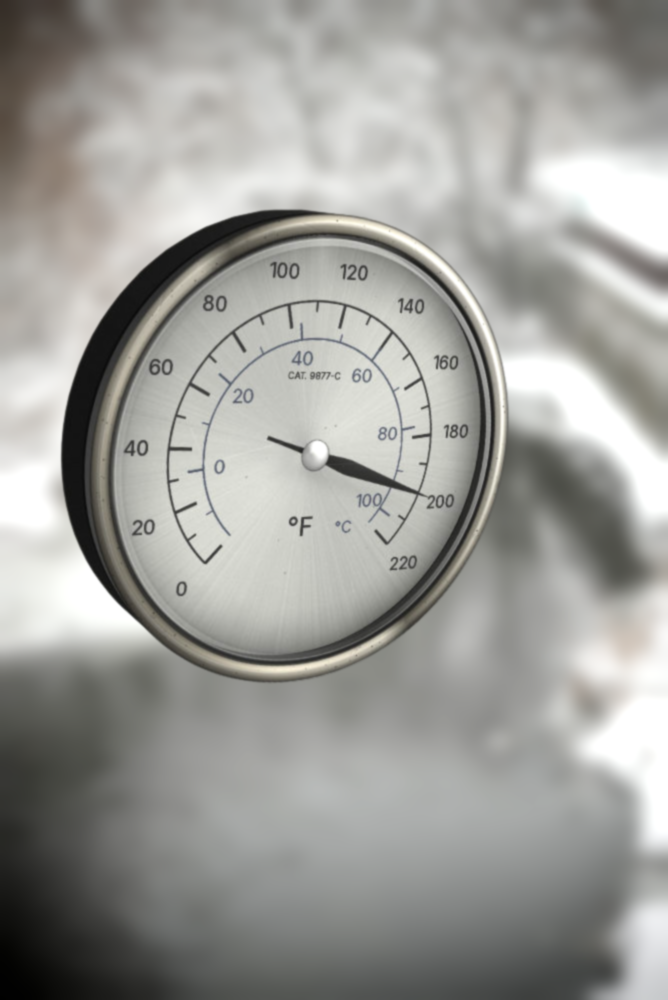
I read 200 (°F)
